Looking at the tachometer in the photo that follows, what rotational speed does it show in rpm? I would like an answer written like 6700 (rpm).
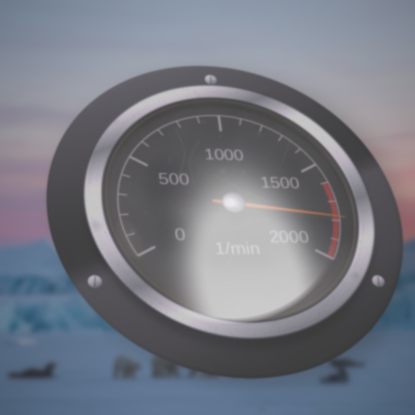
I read 1800 (rpm)
